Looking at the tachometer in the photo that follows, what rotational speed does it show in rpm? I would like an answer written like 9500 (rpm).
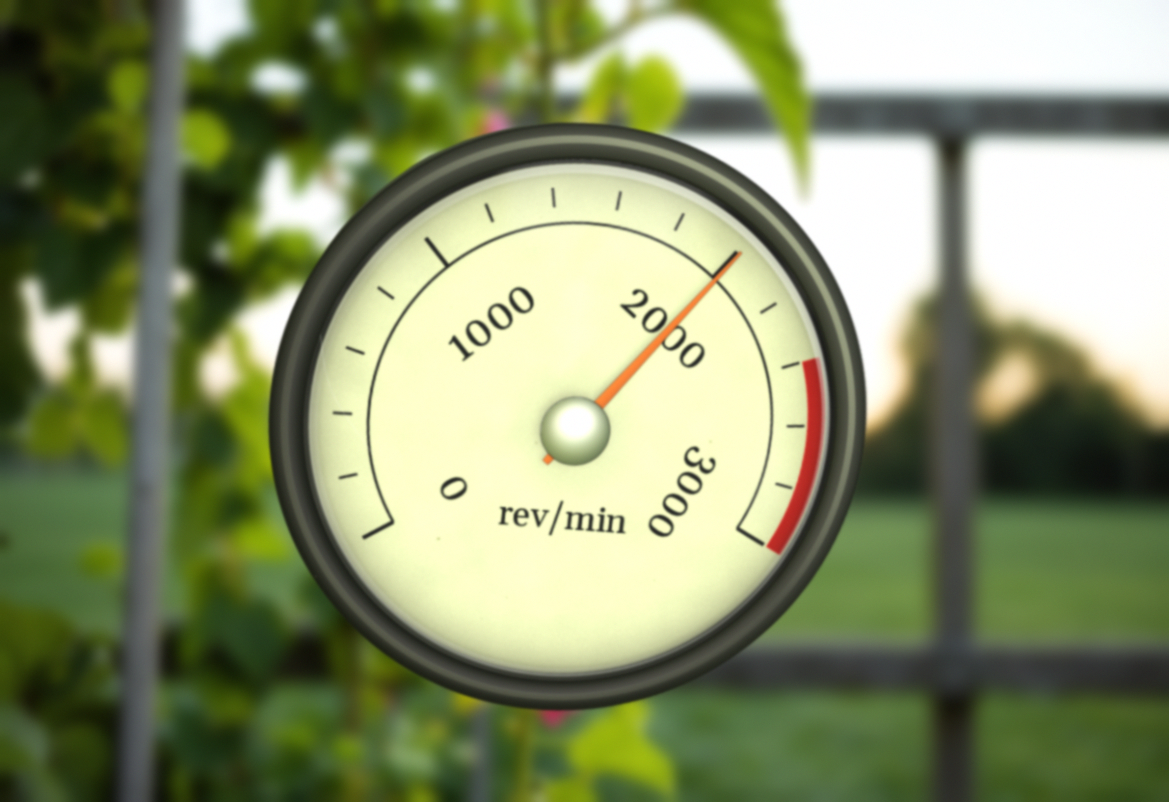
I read 2000 (rpm)
